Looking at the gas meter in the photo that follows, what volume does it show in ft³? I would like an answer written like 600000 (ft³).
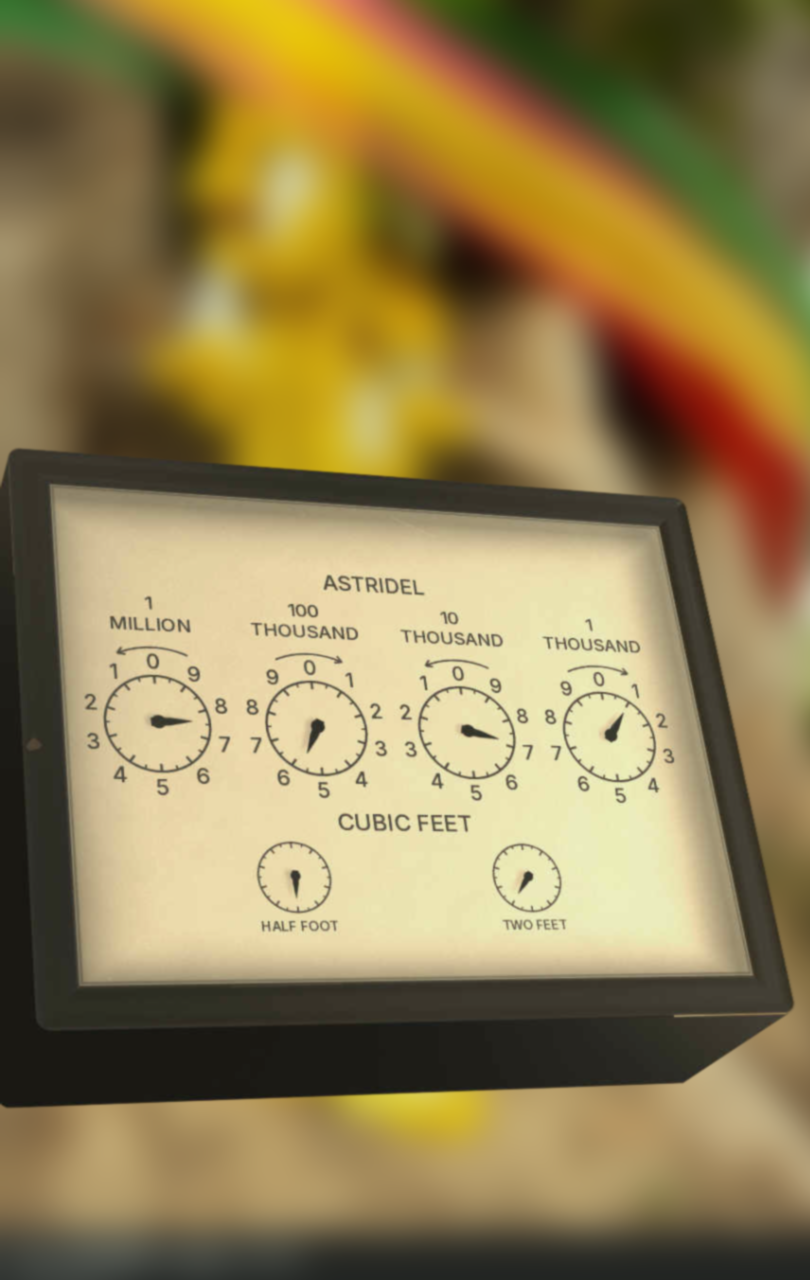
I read 757100 (ft³)
